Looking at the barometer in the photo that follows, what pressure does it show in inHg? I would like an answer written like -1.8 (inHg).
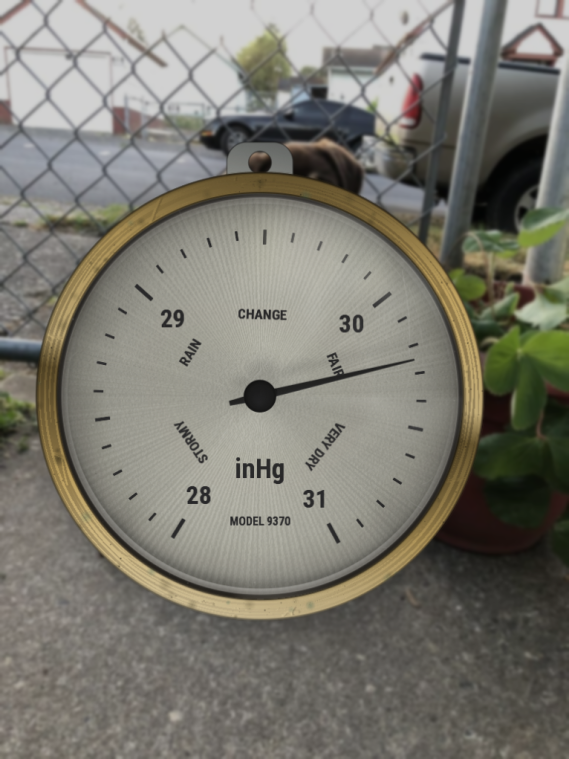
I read 30.25 (inHg)
